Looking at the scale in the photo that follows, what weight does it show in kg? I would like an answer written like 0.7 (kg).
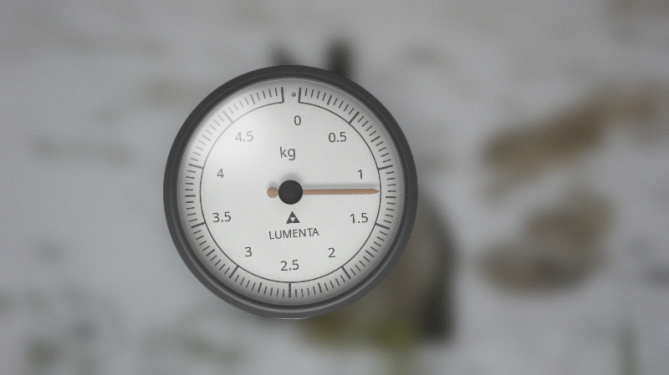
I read 1.2 (kg)
